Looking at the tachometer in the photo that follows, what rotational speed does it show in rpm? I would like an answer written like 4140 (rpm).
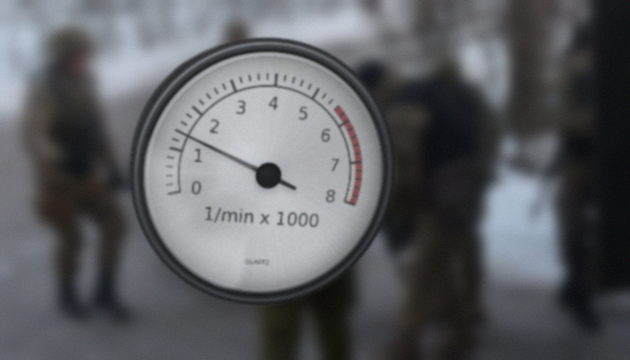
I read 1400 (rpm)
